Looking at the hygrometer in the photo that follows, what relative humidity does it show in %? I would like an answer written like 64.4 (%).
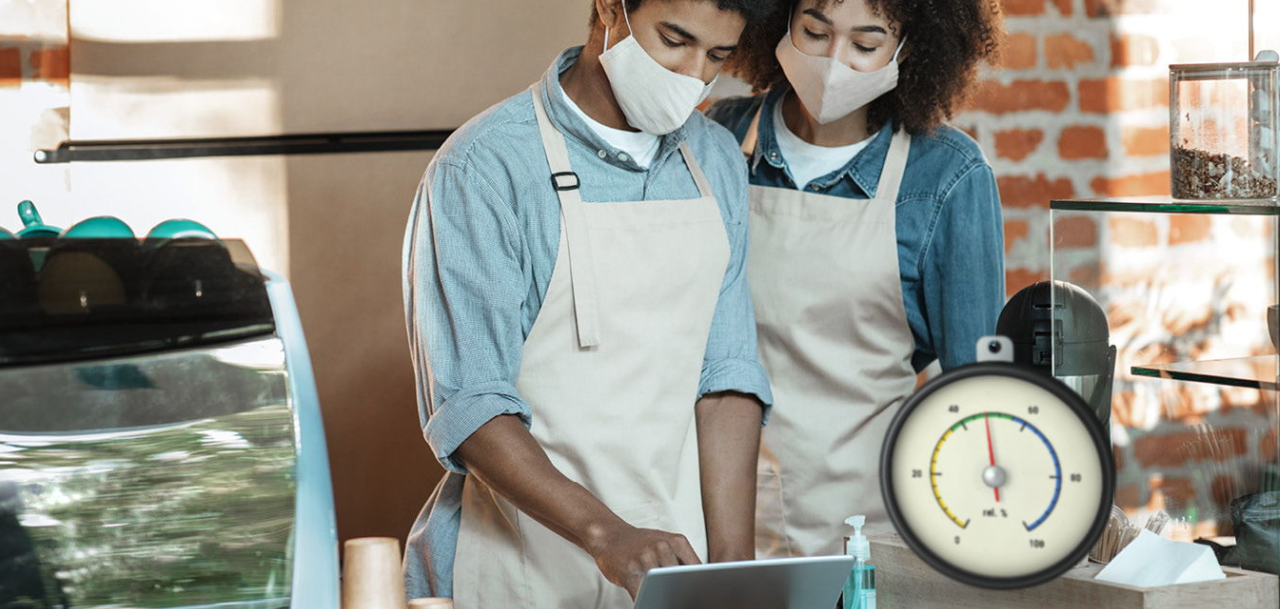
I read 48 (%)
